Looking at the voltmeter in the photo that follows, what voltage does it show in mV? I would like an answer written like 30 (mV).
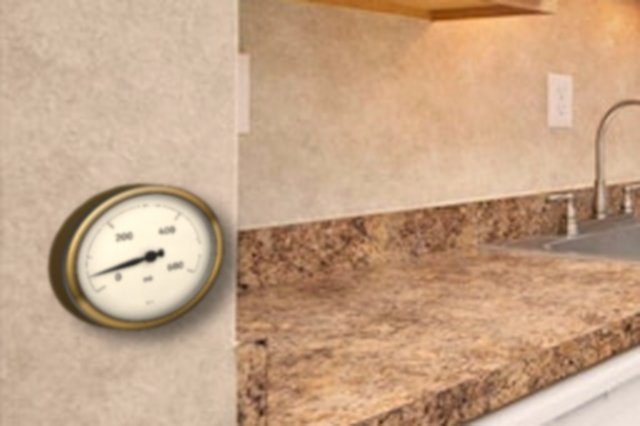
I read 50 (mV)
